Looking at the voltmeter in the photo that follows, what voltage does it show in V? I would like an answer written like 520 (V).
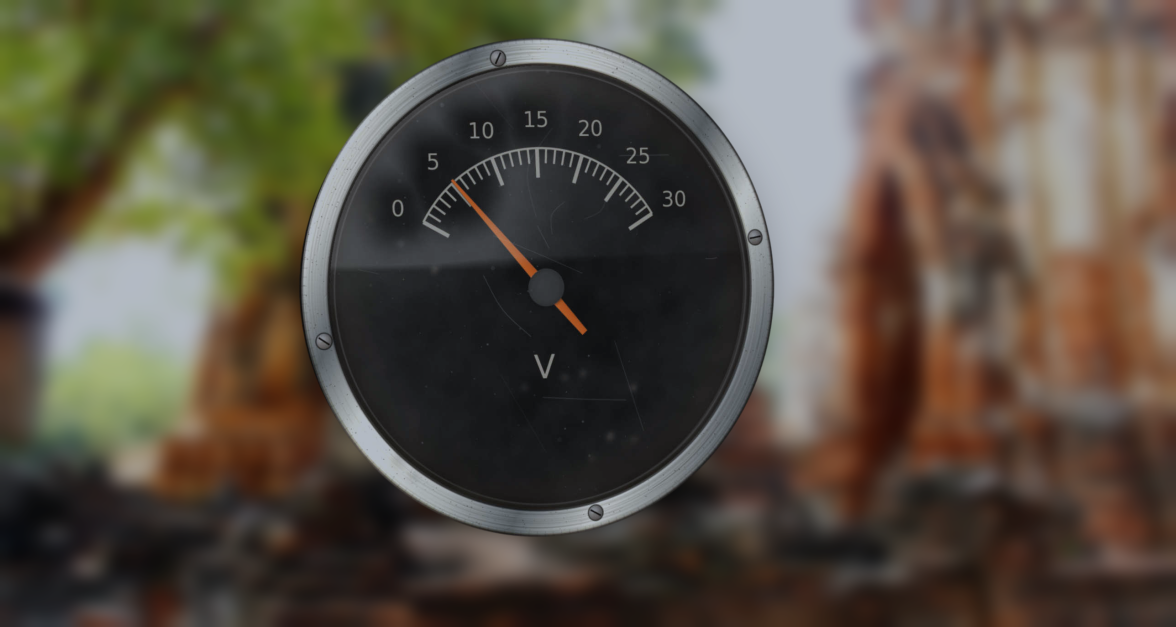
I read 5 (V)
